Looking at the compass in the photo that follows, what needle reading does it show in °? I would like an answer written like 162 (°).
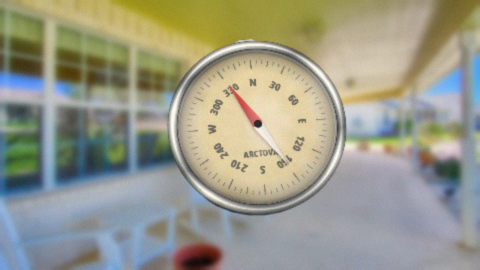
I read 330 (°)
